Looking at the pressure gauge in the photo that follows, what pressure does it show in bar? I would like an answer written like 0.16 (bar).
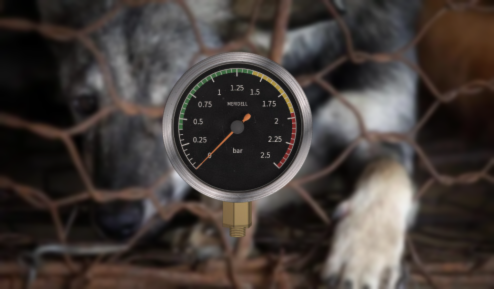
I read 0 (bar)
